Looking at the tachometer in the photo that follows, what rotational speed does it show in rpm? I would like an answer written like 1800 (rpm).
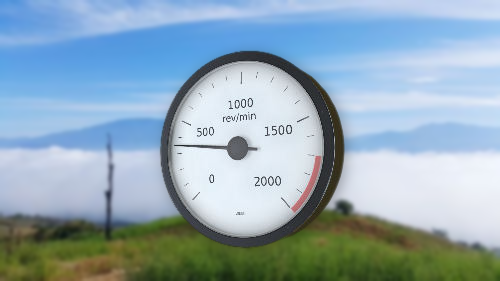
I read 350 (rpm)
